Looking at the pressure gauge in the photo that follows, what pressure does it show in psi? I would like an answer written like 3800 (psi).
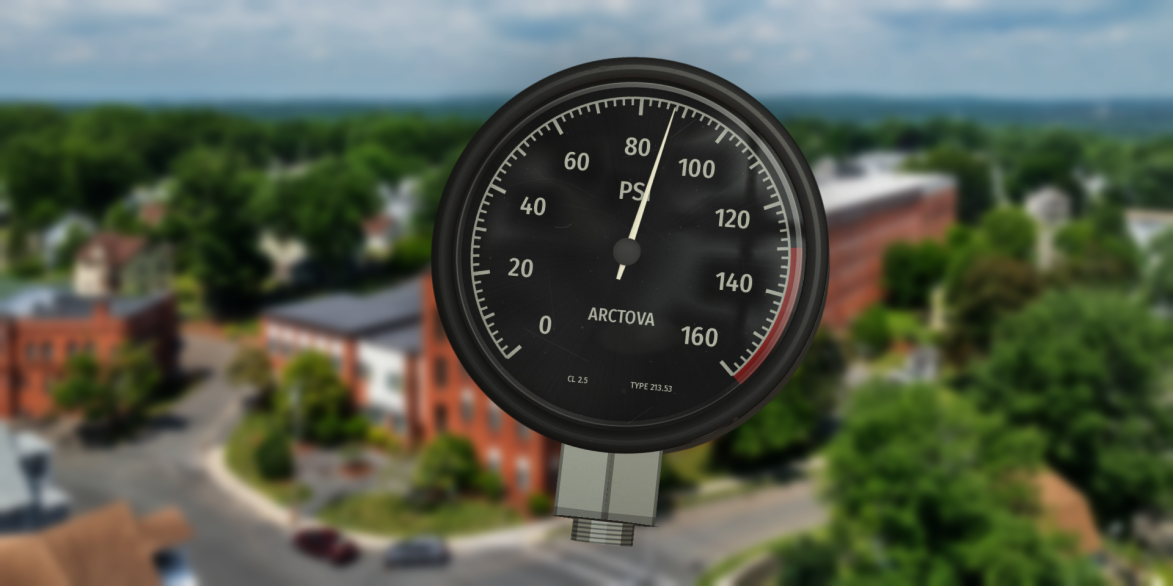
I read 88 (psi)
